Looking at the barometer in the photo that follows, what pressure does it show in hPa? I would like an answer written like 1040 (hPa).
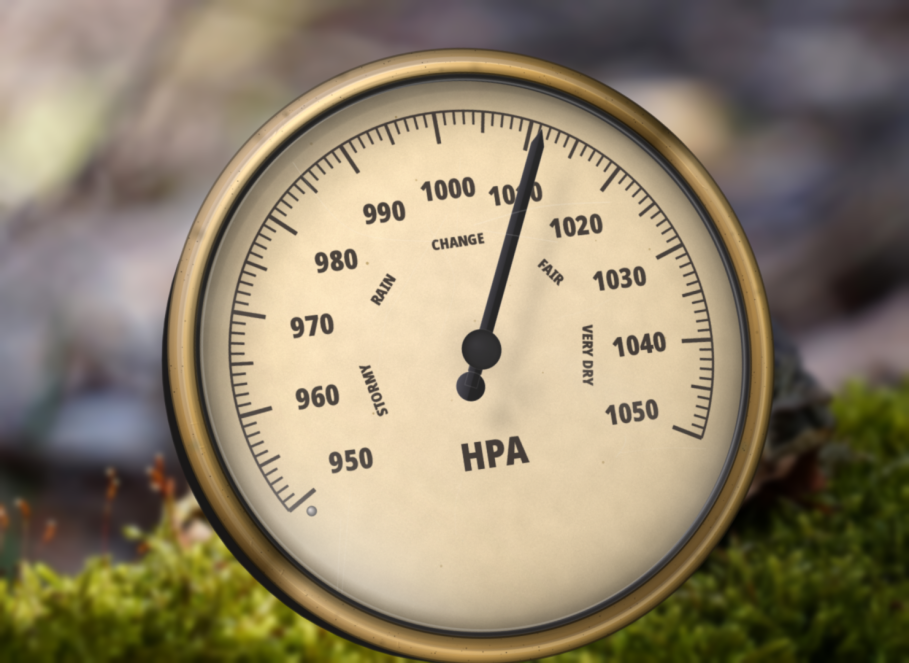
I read 1011 (hPa)
